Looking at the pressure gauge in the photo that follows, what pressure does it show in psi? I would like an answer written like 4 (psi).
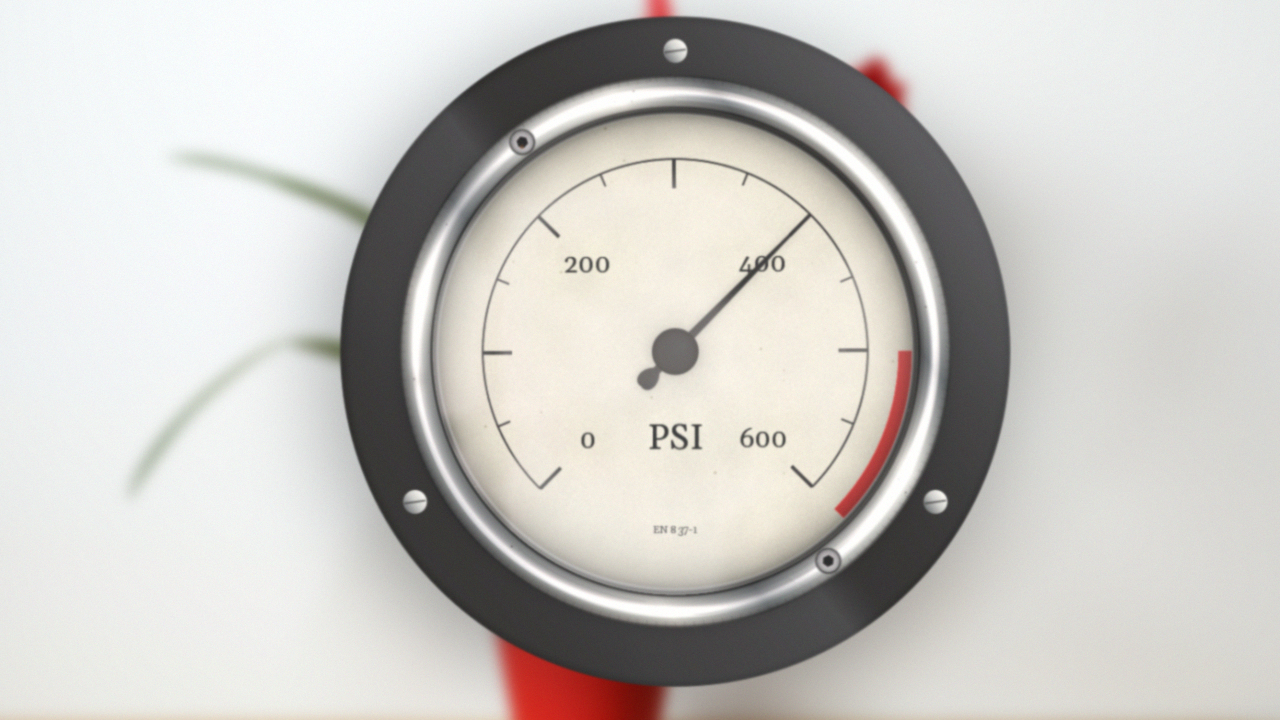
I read 400 (psi)
